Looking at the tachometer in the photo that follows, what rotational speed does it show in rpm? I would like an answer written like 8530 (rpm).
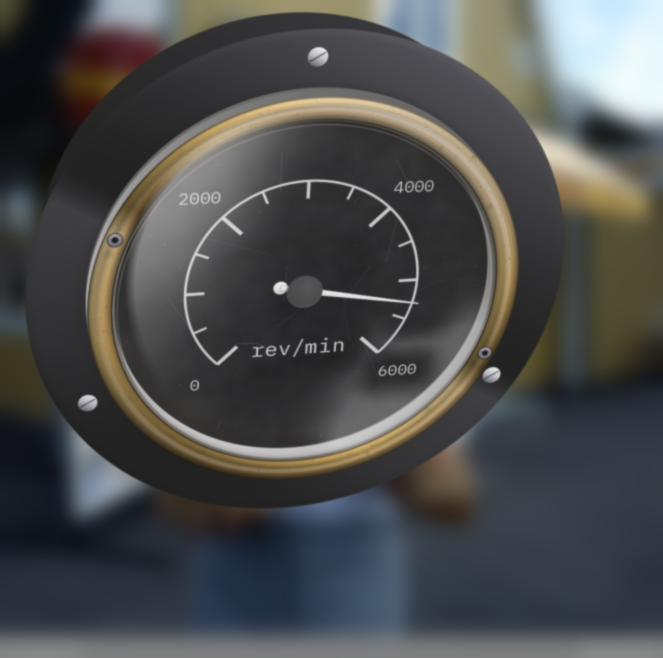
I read 5250 (rpm)
